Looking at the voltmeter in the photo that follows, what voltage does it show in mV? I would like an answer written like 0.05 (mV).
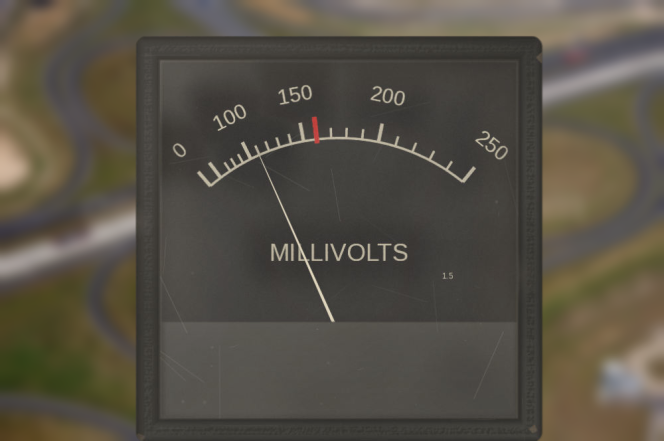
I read 110 (mV)
